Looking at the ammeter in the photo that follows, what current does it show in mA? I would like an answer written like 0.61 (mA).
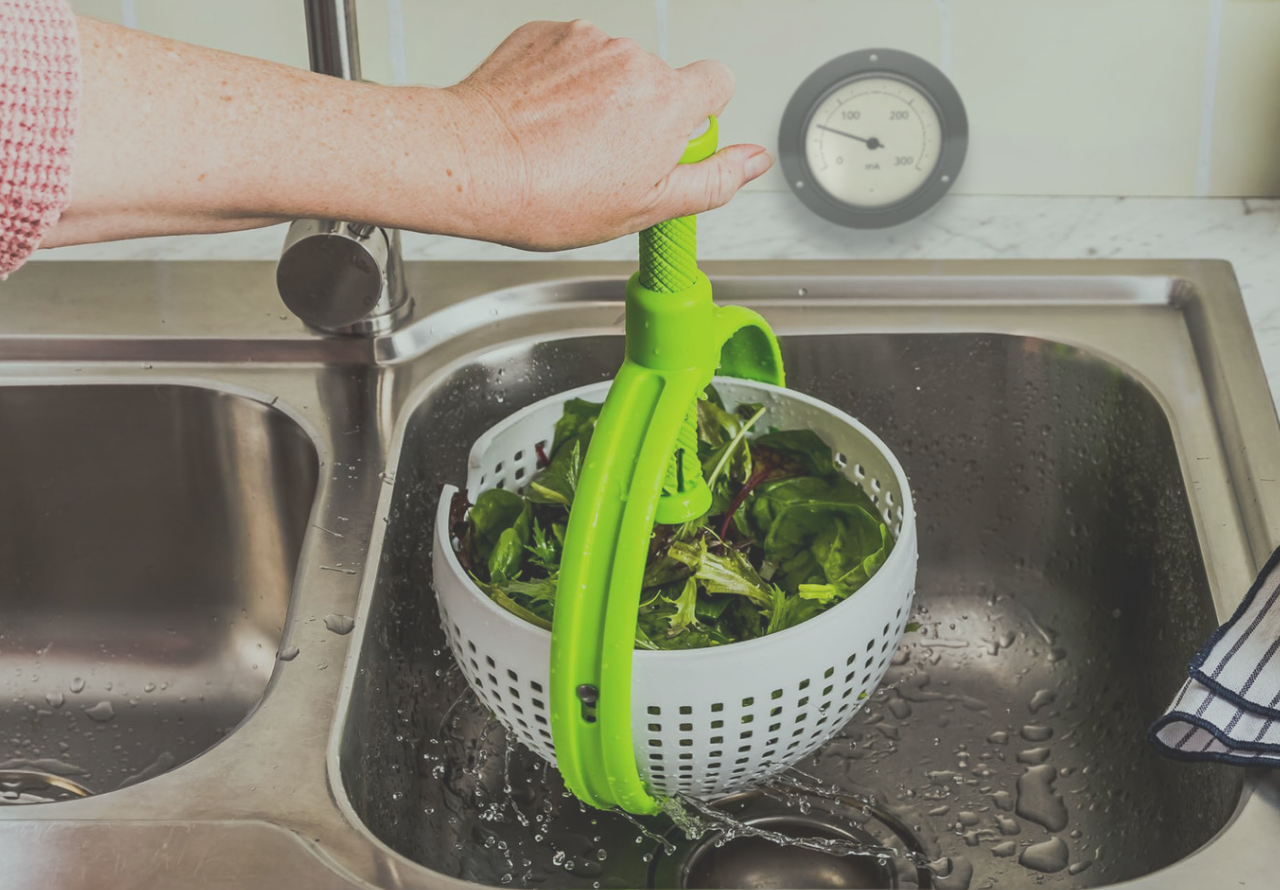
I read 60 (mA)
